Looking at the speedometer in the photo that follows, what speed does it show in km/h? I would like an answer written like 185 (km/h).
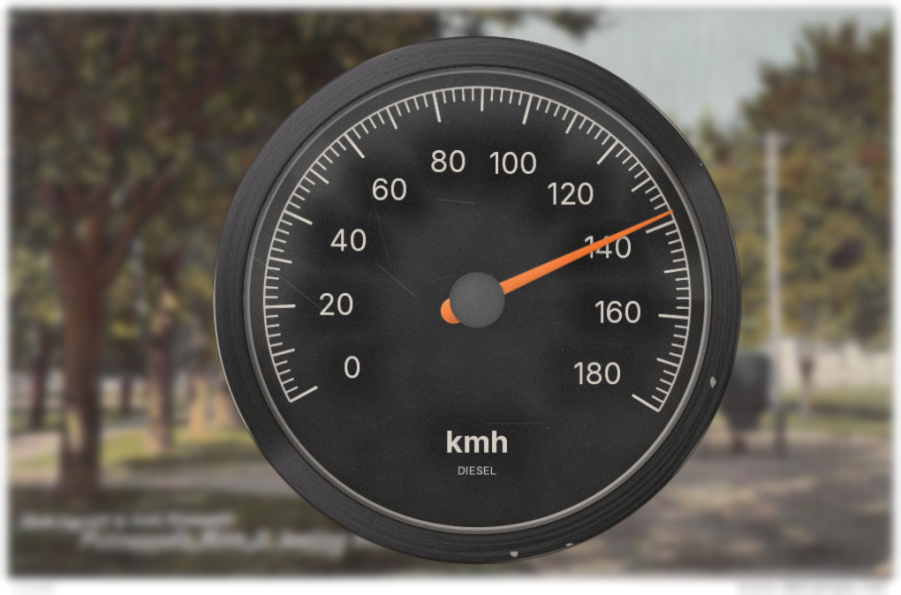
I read 138 (km/h)
